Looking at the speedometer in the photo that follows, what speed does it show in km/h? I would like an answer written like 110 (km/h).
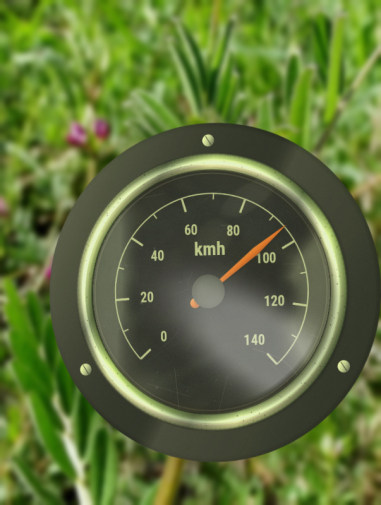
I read 95 (km/h)
